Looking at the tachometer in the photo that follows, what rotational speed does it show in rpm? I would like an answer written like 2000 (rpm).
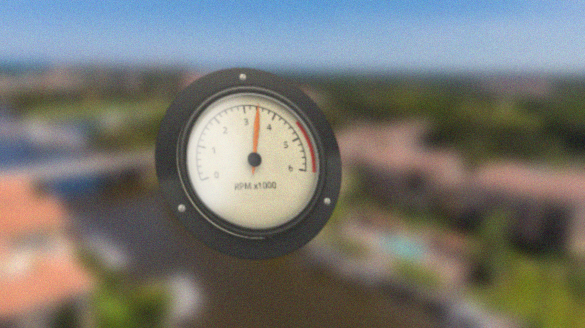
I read 3400 (rpm)
